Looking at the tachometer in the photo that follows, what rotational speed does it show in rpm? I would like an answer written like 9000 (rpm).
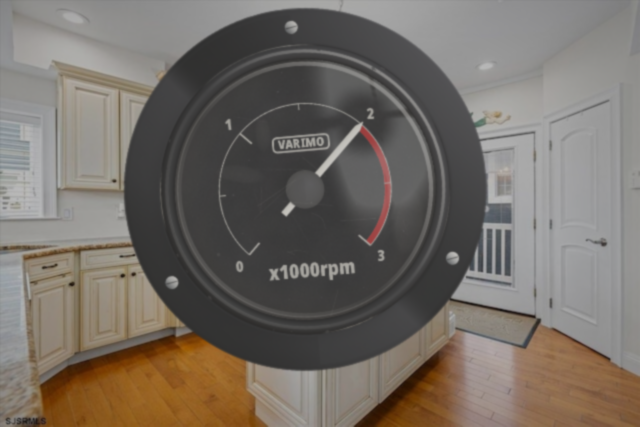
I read 2000 (rpm)
